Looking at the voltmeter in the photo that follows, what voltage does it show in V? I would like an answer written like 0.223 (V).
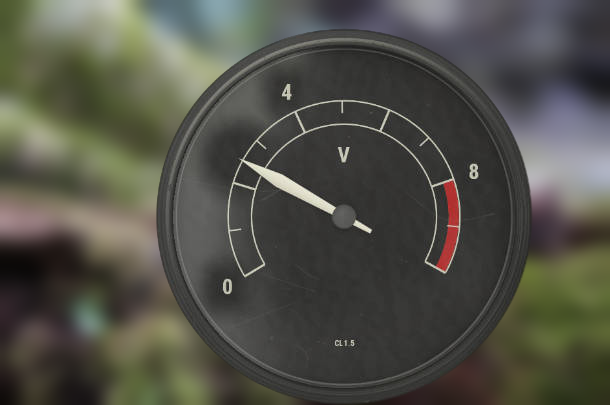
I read 2.5 (V)
